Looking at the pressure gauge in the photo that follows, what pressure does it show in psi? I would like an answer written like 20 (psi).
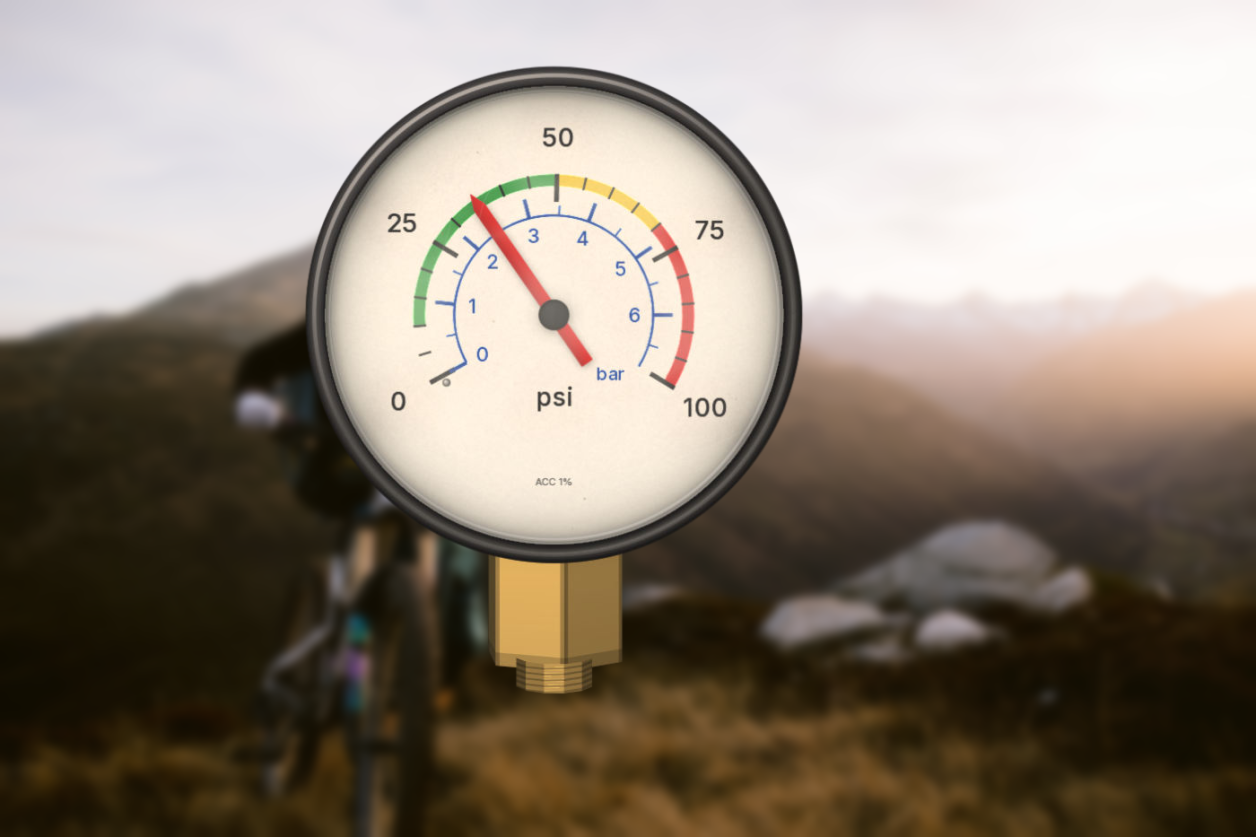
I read 35 (psi)
